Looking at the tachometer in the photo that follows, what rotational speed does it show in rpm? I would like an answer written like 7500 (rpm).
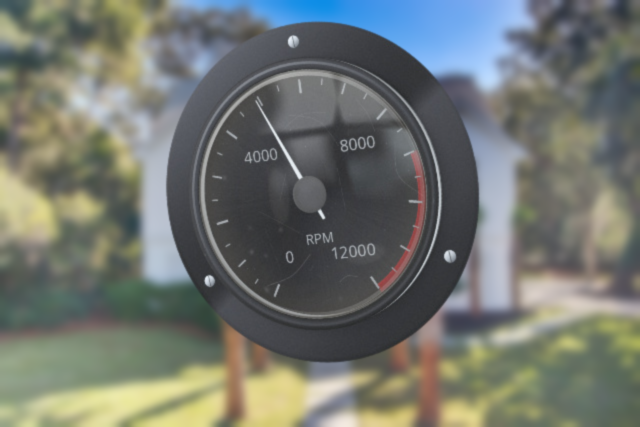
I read 5000 (rpm)
